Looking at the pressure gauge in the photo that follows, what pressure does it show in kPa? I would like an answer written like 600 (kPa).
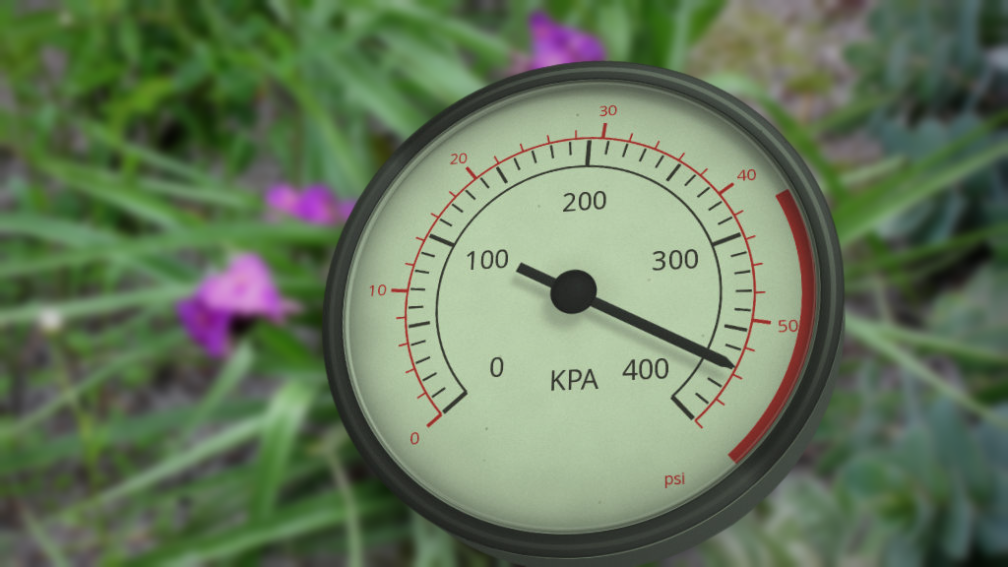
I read 370 (kPa)
